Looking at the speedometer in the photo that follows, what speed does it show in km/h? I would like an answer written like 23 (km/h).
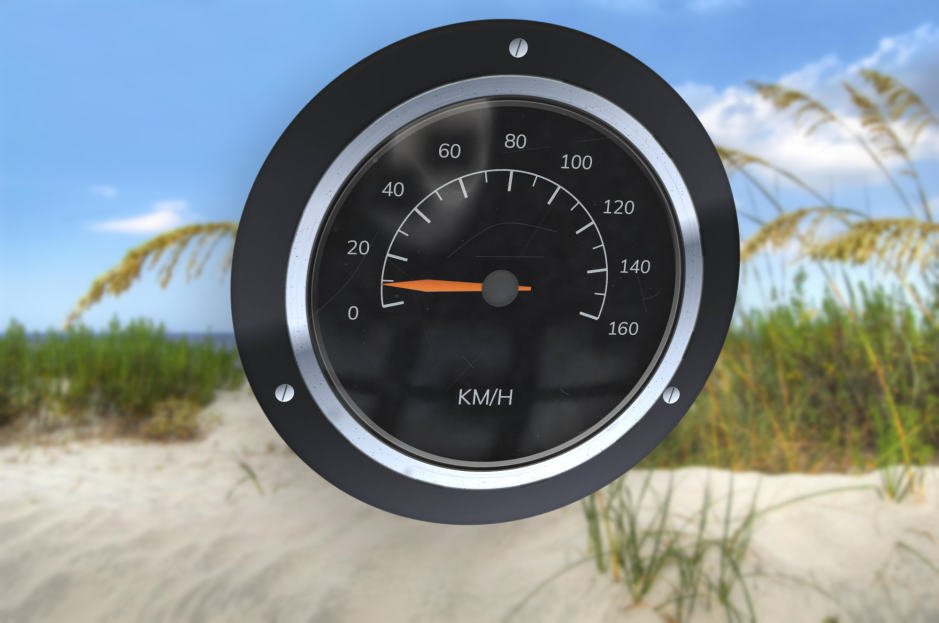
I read 10 (km/h)
